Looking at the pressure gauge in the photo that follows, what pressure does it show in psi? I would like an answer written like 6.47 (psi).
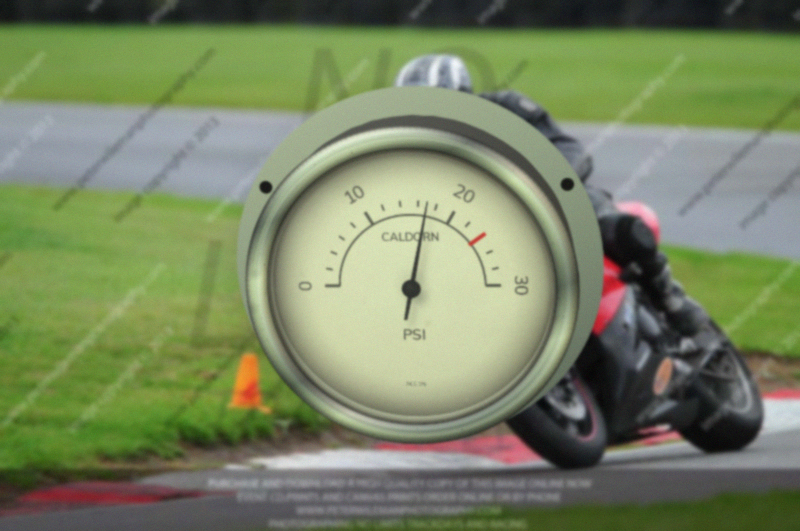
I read 17 (psi)
